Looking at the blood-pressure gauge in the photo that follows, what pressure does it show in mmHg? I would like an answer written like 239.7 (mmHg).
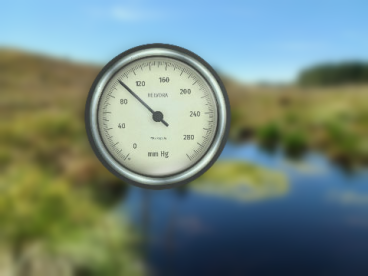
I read 100 (mmHg)
